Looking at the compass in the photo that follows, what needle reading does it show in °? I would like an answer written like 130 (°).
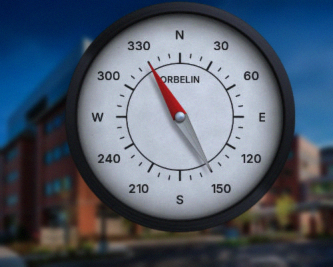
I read 330 (°)
